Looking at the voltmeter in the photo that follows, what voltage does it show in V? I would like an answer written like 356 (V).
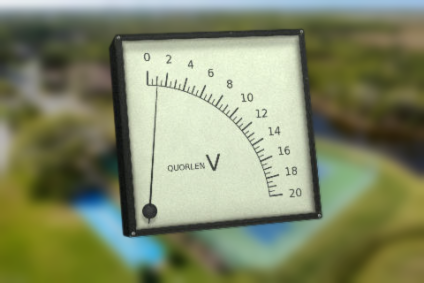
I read 1 (V)
